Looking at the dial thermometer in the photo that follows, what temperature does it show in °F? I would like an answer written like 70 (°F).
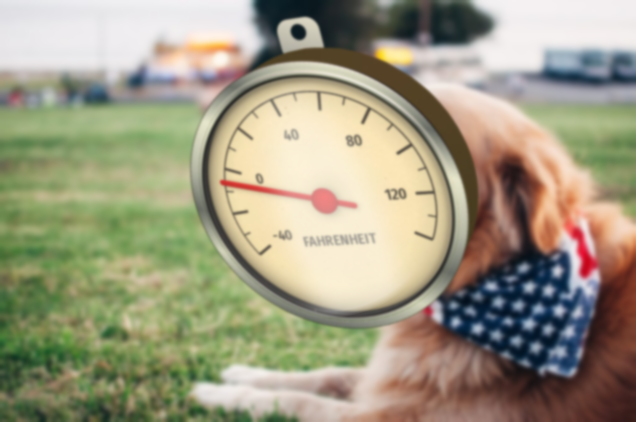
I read -5 (°F)
